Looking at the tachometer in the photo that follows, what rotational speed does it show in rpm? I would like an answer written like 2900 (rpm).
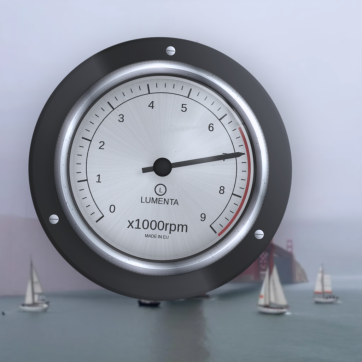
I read 7000 (rpm)
